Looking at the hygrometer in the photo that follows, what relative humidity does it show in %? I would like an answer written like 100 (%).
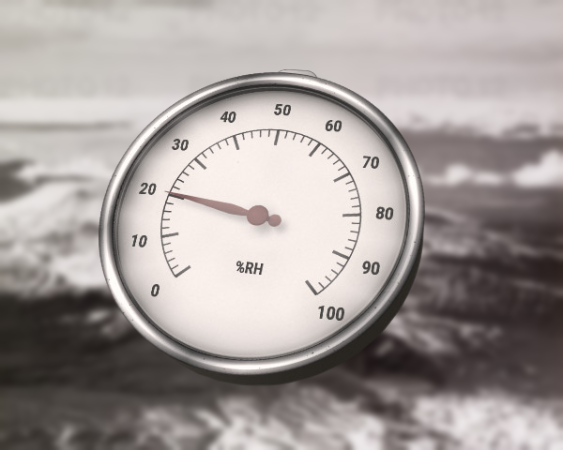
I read 20 (%)
